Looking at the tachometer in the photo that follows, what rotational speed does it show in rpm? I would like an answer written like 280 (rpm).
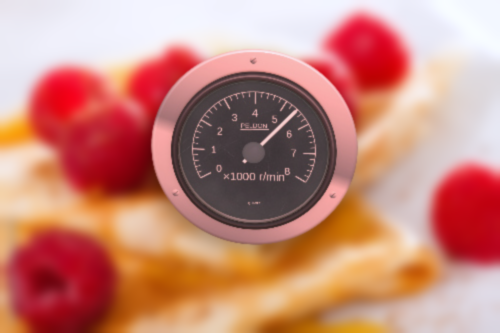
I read 5400 (rpm)
